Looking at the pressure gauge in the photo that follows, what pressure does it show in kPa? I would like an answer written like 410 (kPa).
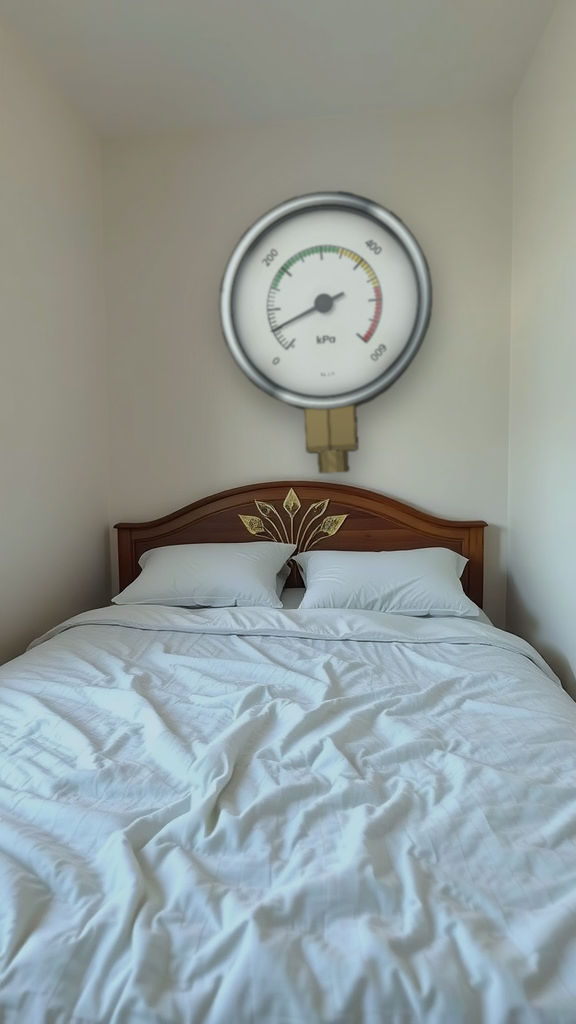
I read 50 (kPa)
